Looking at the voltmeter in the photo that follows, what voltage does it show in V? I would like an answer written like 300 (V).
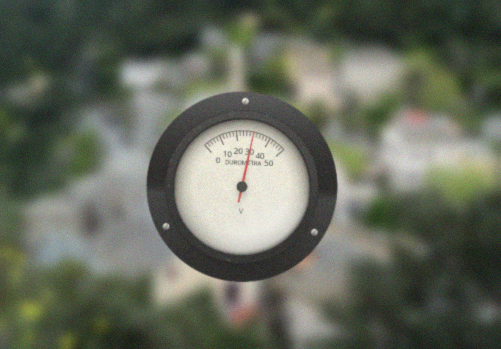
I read 30 (V)
